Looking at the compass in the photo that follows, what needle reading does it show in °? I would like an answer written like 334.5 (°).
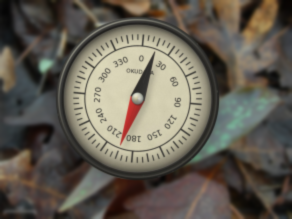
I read 195 (°)
